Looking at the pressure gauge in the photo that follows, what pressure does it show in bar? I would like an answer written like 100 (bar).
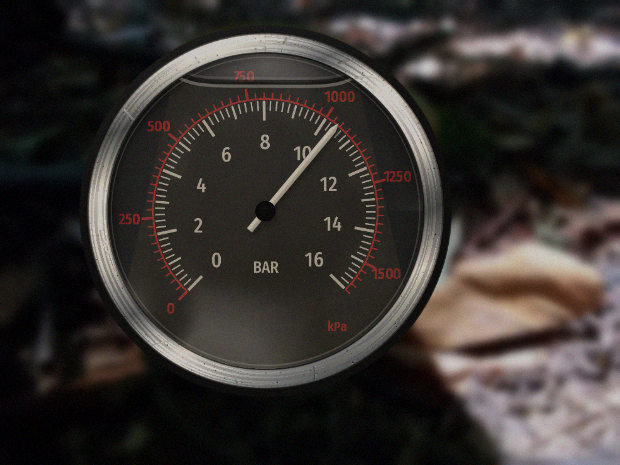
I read 10.4 (bar)
